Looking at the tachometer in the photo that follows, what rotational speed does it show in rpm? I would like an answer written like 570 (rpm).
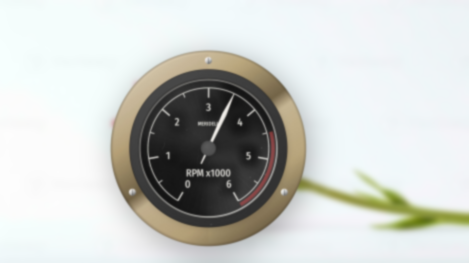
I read 3500 (rpm)
